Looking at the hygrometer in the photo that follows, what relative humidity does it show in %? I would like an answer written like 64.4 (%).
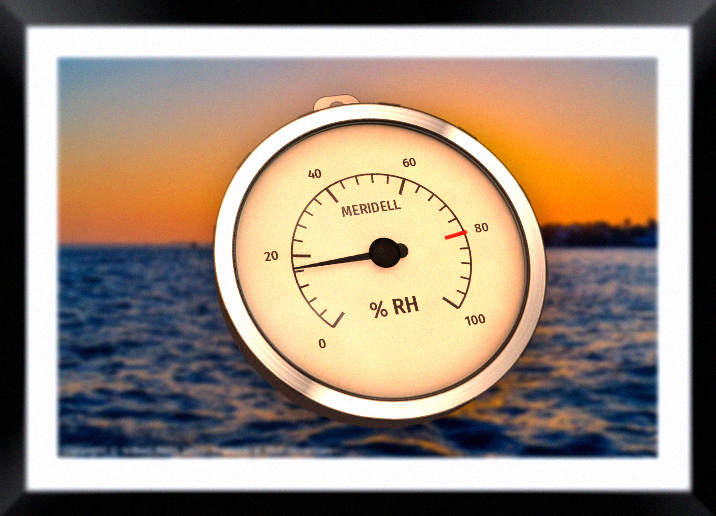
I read 16 (%)
